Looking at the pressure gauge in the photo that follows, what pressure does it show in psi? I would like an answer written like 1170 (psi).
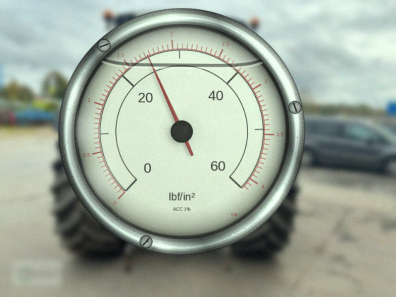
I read 25 (psi)
